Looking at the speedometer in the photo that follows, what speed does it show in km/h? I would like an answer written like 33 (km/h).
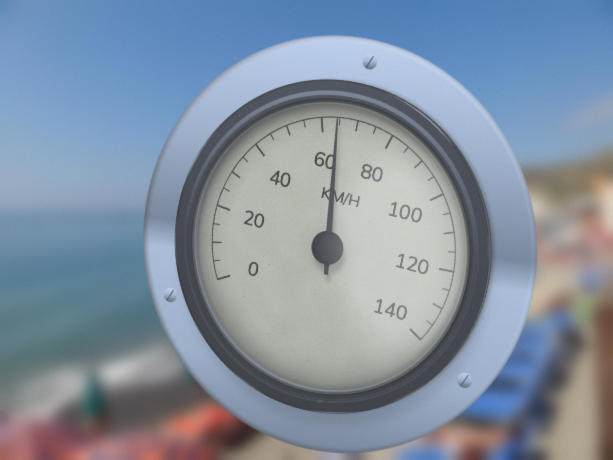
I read 65 (km/h)
